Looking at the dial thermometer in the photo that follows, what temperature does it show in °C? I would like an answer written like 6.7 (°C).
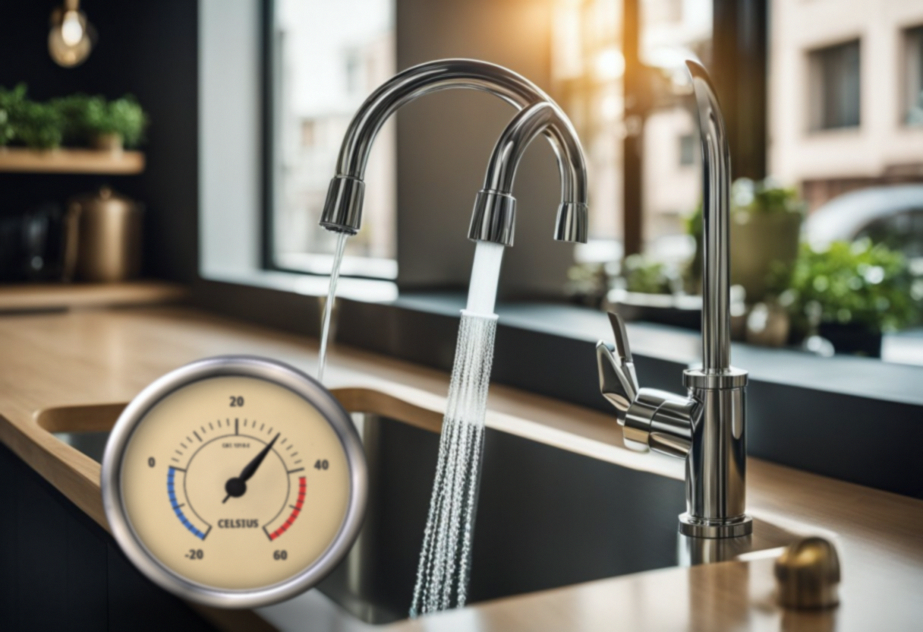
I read 30 (°C)
